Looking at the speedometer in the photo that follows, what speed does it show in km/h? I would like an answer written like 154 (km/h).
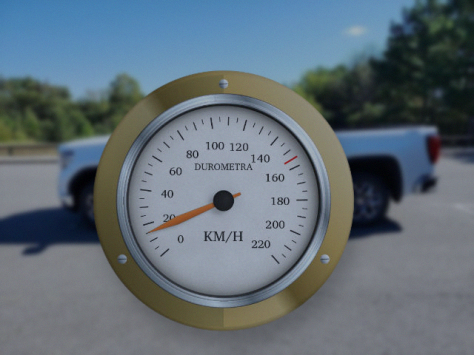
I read 15 (km/h)
